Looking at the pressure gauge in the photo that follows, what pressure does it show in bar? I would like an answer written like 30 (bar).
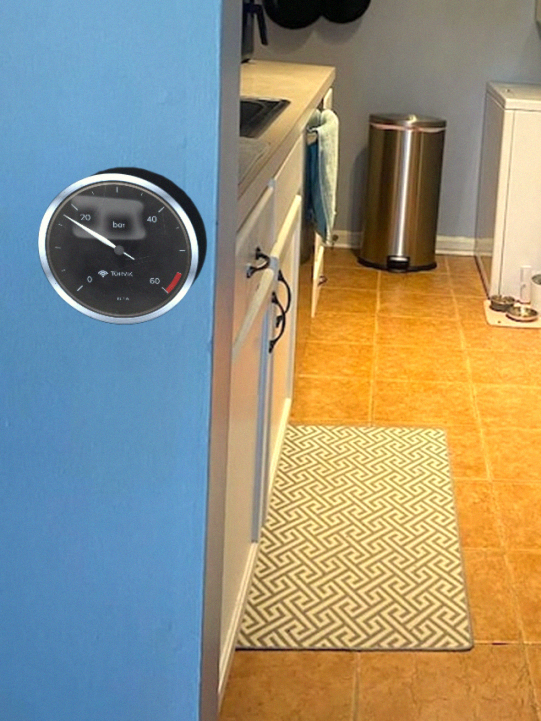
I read 17.5 (bar)
